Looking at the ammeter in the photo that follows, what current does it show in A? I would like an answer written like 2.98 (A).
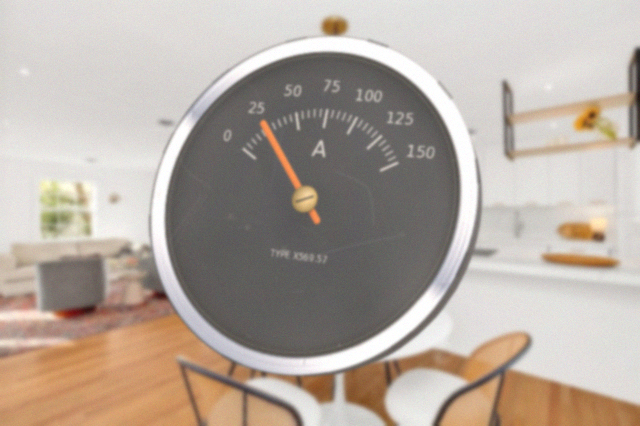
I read 25 (A)
